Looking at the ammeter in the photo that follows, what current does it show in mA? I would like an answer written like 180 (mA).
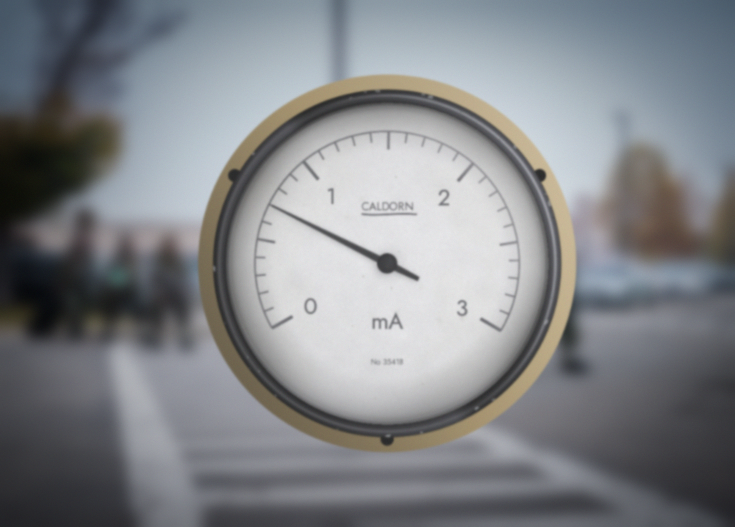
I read 0.7 (mA)
